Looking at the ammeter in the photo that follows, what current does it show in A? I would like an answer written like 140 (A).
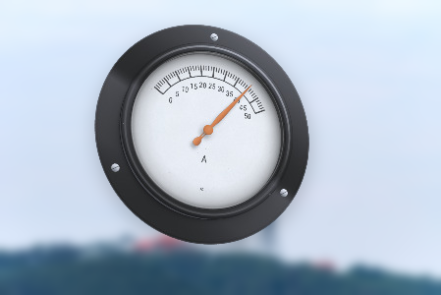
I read 40 (A)
